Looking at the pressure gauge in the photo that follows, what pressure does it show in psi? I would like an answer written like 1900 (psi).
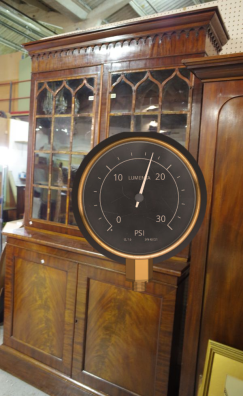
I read 17 (psi)
